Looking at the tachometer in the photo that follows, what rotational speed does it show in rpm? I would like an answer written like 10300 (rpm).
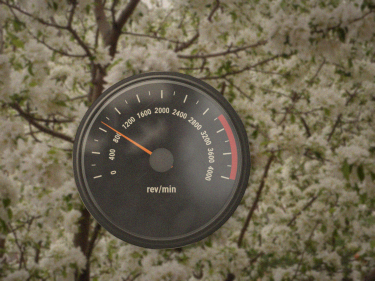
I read 900 (rpm)
